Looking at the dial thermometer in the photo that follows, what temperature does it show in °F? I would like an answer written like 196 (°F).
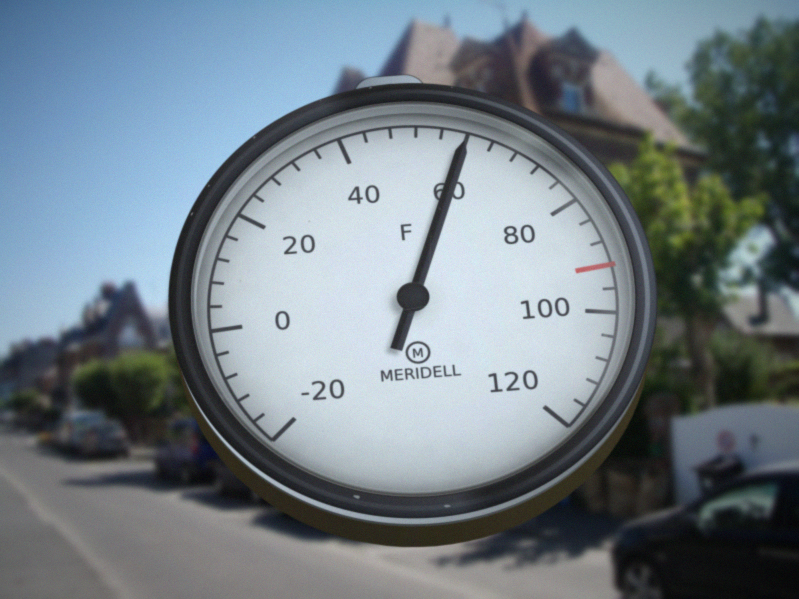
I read 60 (°F)
